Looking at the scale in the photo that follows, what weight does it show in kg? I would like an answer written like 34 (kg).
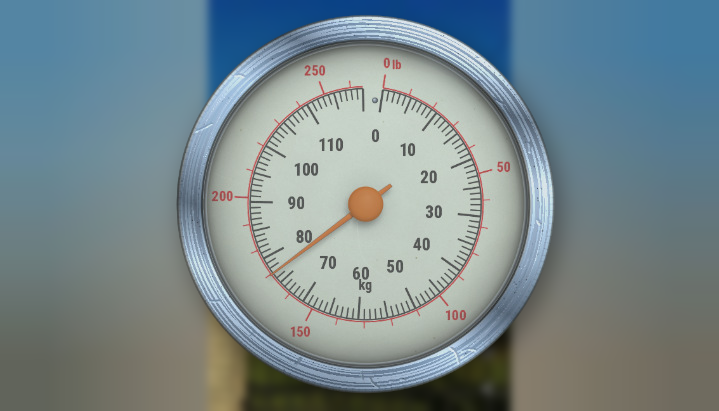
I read 77 (kg)
